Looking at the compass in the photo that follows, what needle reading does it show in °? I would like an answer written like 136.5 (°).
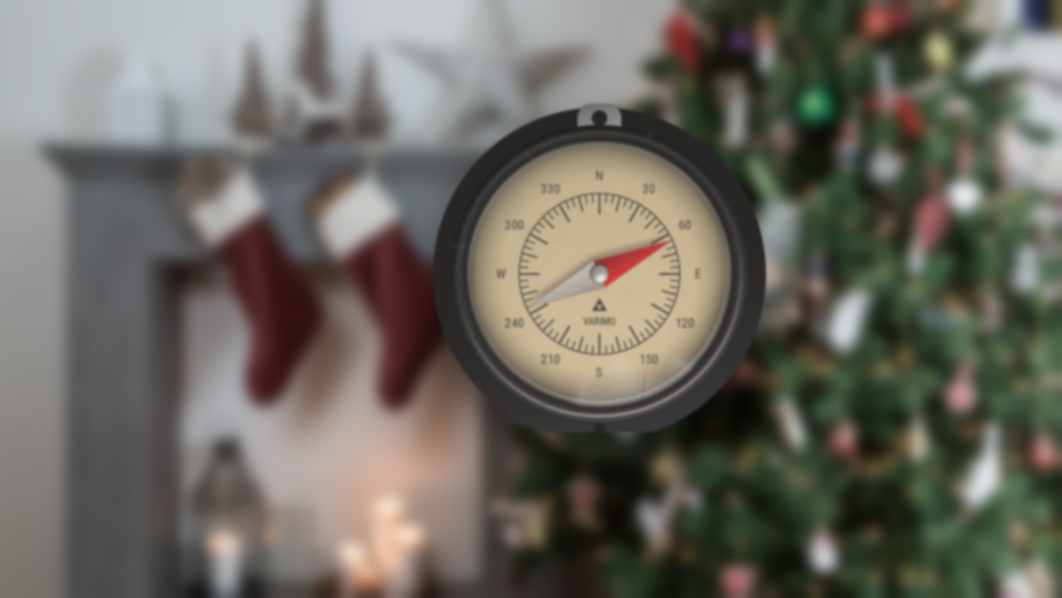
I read 65 (°)
